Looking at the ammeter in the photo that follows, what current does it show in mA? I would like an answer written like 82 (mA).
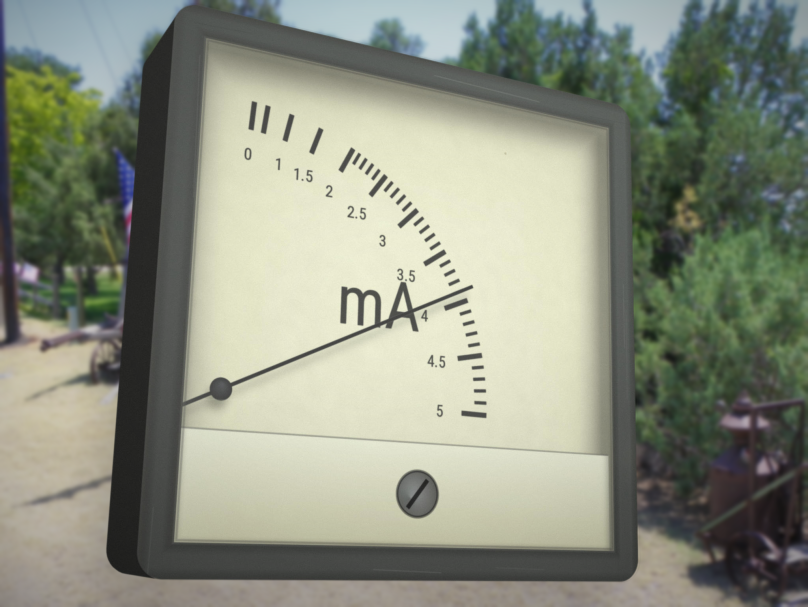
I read 3.9 (mA)
